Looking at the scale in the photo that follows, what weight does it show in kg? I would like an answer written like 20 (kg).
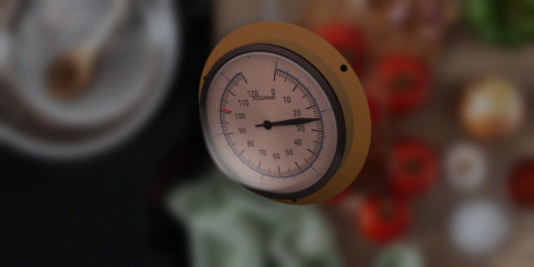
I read 25 (kg)
